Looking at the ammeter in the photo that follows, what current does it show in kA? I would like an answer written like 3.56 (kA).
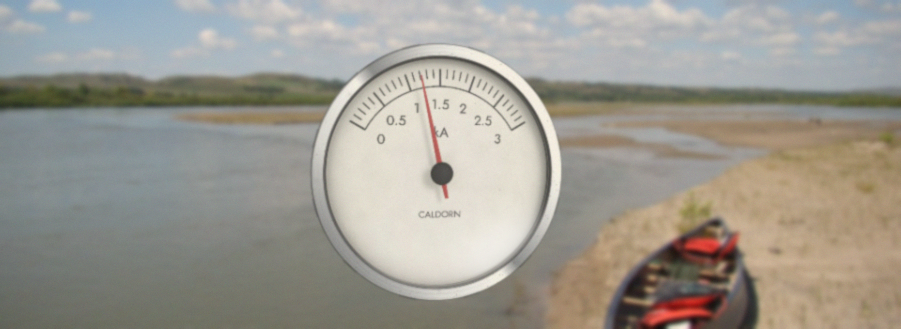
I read 1.2 (kA)
